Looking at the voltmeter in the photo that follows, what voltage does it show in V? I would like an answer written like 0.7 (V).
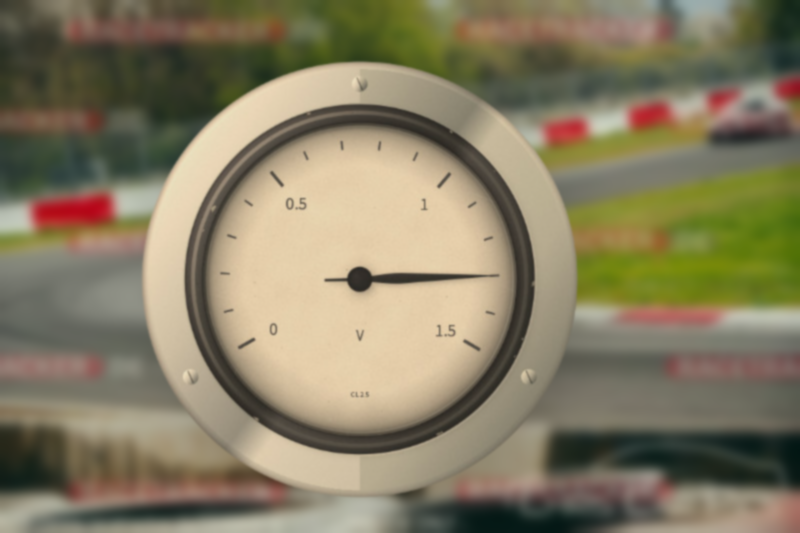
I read 1.3 (V)
